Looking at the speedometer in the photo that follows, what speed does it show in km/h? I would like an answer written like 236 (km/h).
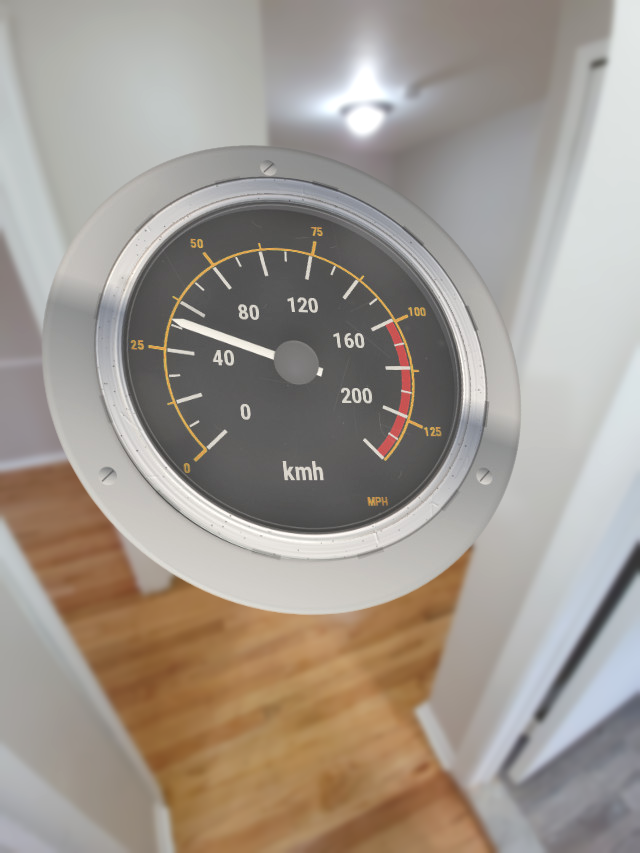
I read 50 (km/h)
